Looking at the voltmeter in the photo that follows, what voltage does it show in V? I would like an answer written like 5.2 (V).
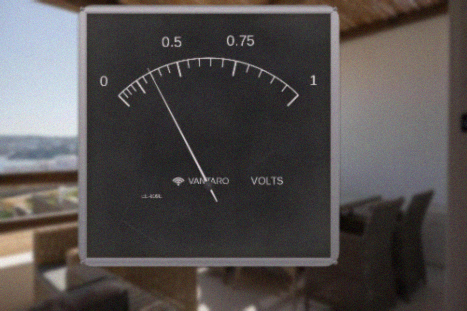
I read 0.35 (V)
